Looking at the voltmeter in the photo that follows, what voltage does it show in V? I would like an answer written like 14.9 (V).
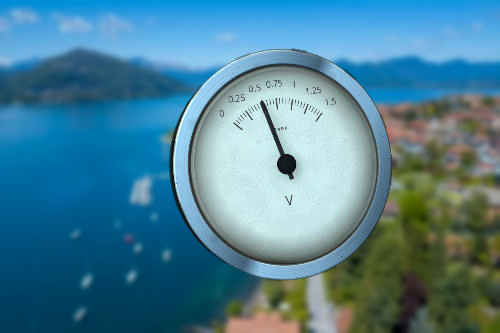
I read 0.5 (V)
